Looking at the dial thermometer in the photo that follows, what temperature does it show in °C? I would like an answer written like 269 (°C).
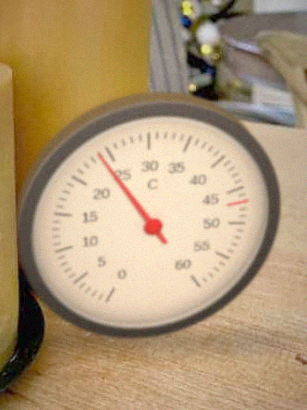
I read 24 (°C)
